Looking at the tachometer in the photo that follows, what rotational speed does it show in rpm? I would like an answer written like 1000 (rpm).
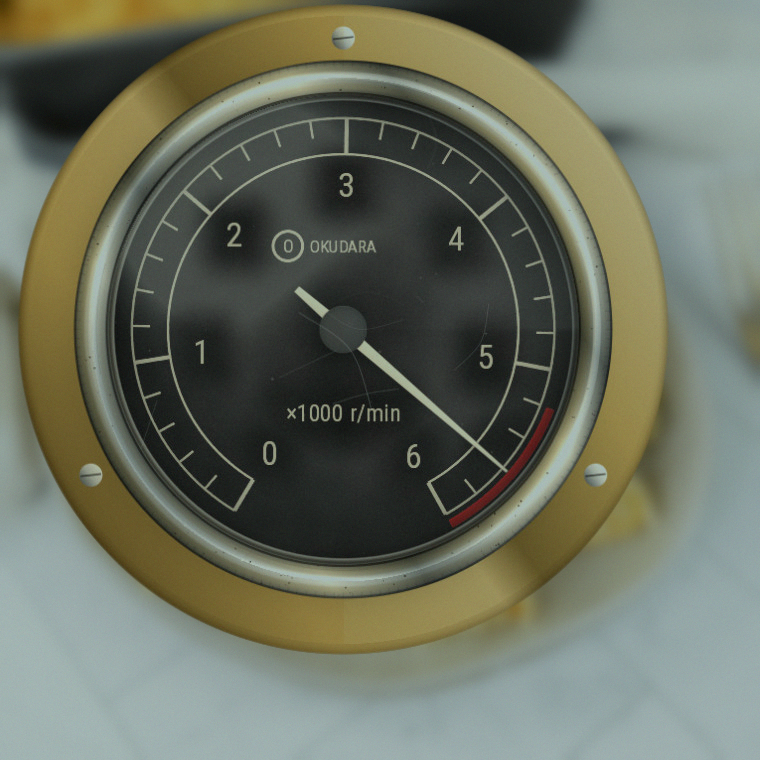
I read 5600 (rpm)
